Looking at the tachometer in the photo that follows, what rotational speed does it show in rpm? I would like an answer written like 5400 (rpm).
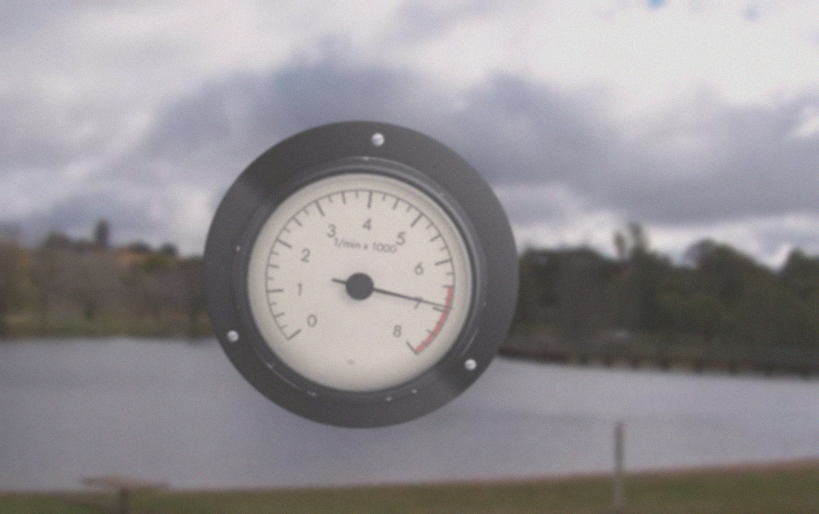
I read 6875 (rpm)
